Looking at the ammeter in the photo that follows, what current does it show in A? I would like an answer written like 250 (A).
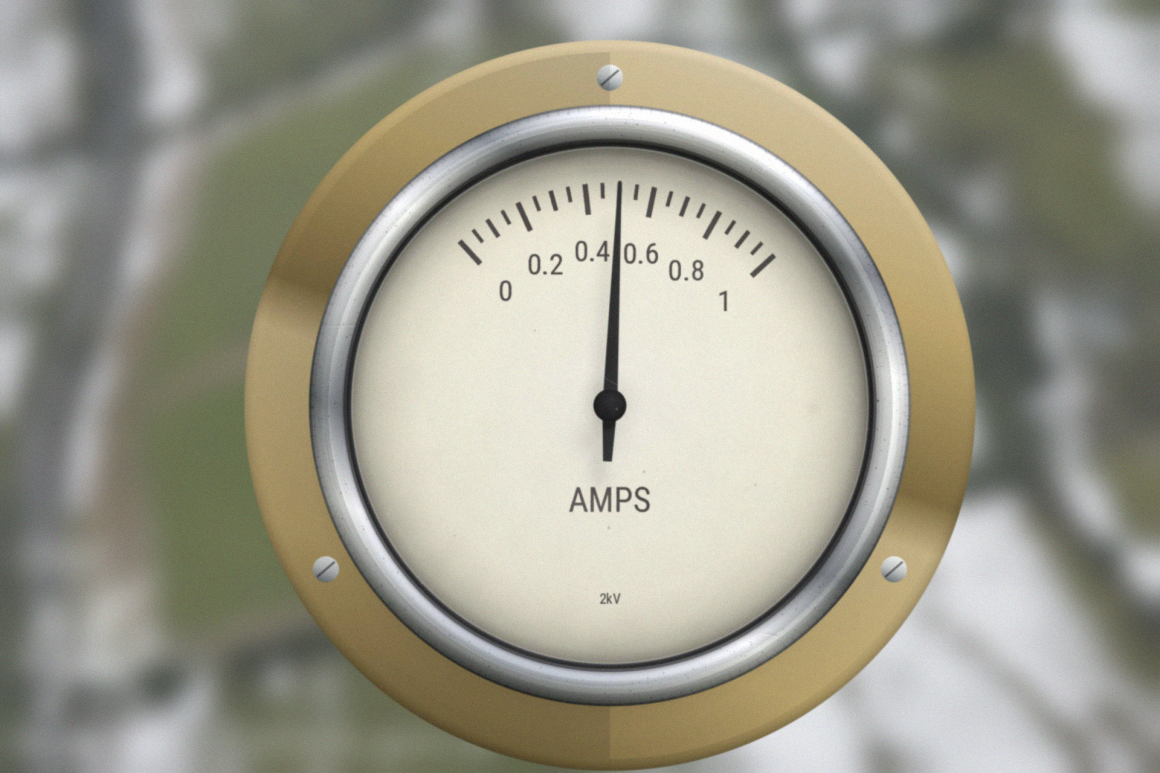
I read 0.5 (A)
